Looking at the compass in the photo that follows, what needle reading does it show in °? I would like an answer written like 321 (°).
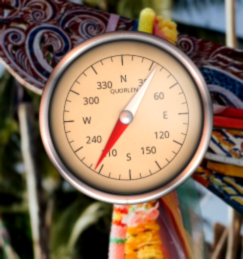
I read 215 (°)
